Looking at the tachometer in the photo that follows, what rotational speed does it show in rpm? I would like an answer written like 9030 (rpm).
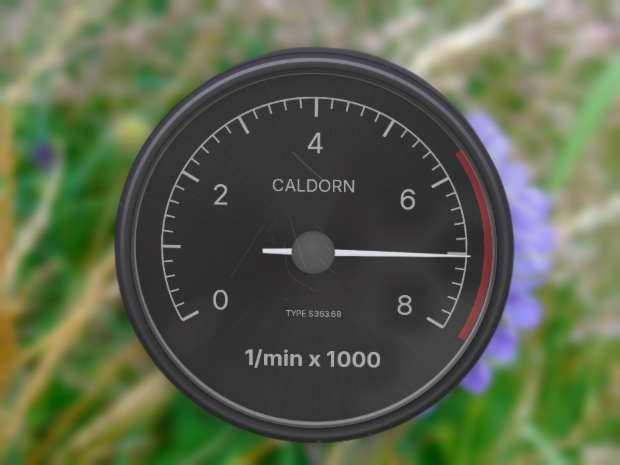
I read 7000 (rpm)
